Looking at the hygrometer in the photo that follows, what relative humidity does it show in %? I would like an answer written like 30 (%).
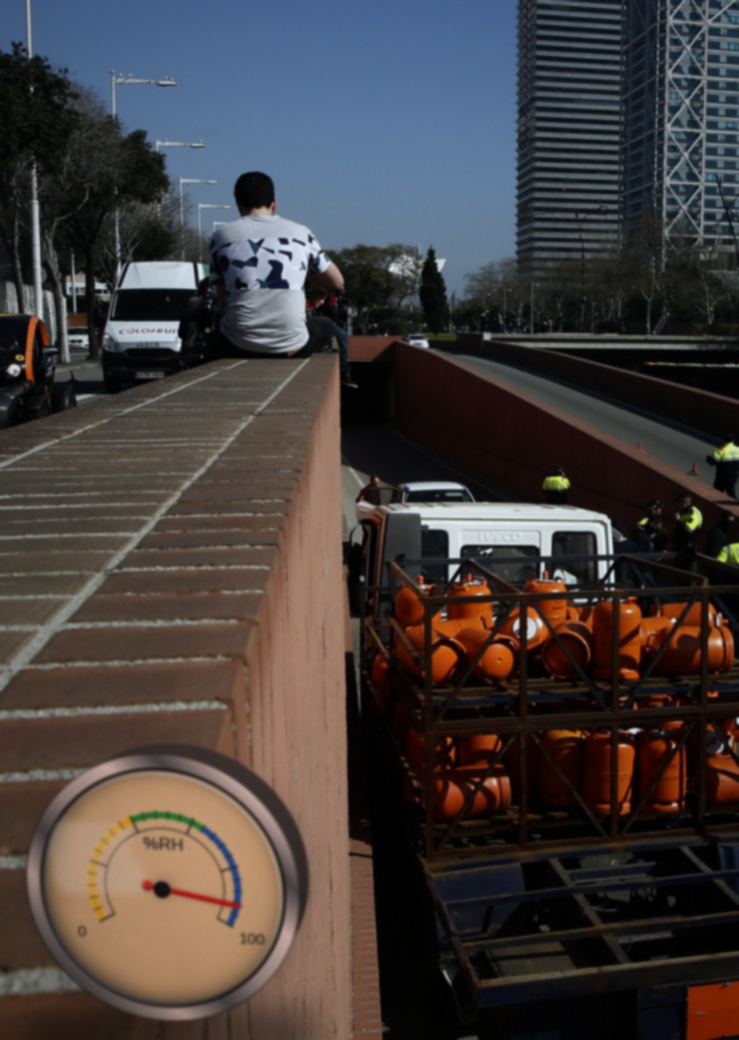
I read 92 (%)
